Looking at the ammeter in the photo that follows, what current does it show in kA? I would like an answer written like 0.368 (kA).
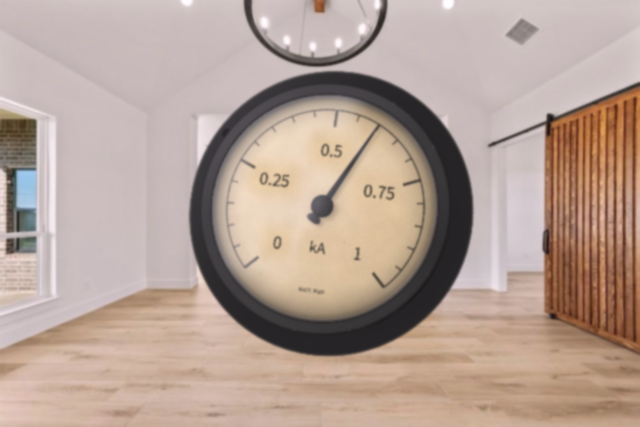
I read 0.6 (kA)
